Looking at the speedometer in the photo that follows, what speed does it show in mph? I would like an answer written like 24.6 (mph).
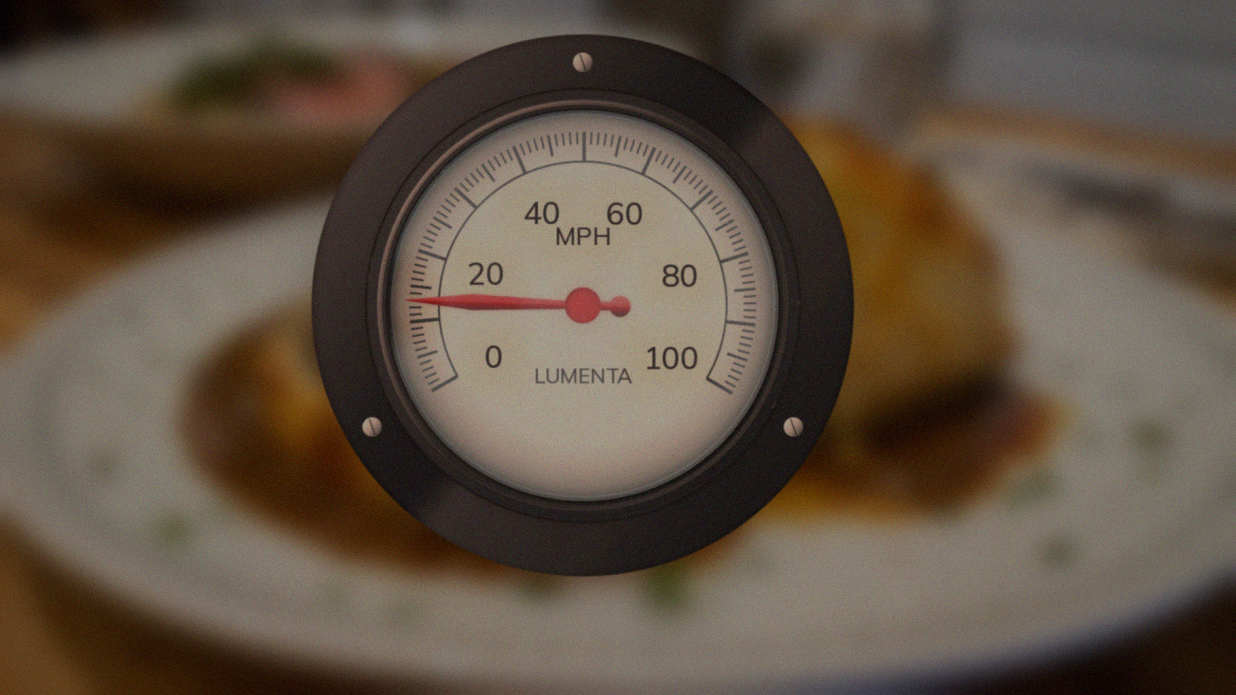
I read 13 (mph)
